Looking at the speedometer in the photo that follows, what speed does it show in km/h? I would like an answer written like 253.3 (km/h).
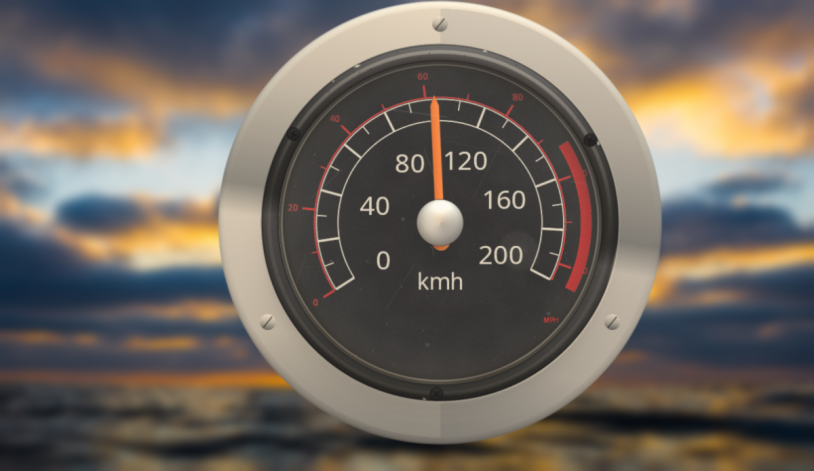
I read 100 (km/h)
